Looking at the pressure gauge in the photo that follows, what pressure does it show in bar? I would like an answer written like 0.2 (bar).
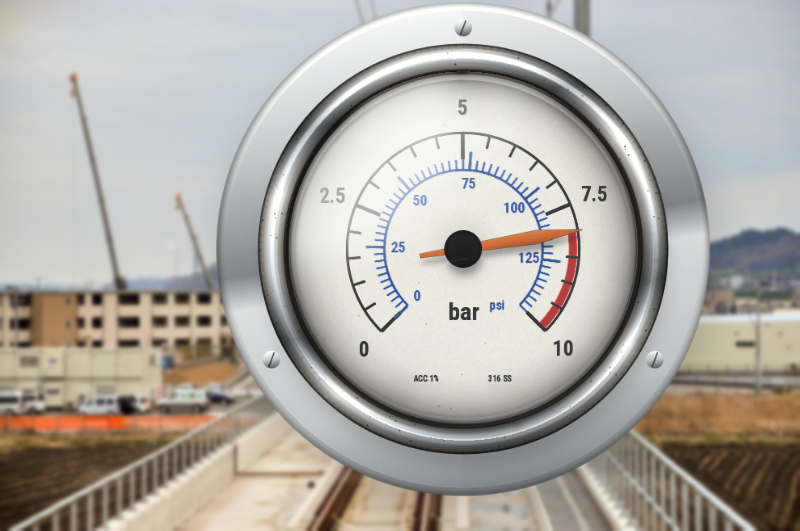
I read 8 (bar)
